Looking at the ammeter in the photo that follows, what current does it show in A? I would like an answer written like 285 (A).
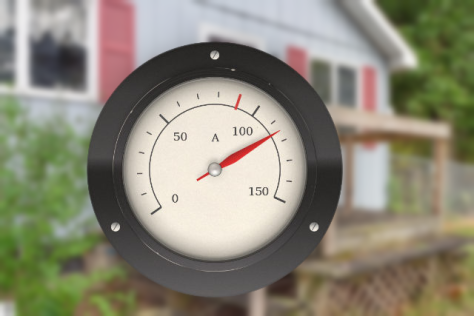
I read 115 (A)
